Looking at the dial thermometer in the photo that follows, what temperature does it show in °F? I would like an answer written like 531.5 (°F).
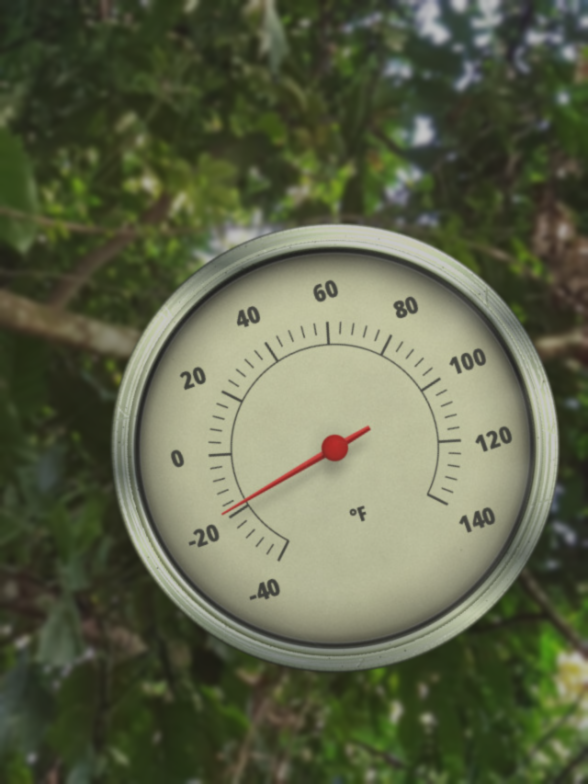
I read -18 (°F)
